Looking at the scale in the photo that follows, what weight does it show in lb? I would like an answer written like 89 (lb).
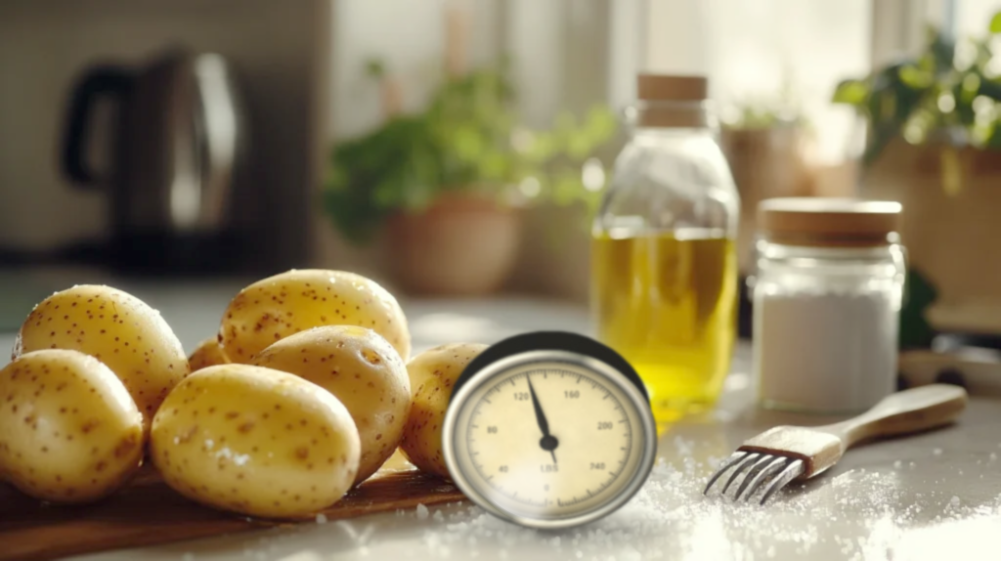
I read 130 (lb)
